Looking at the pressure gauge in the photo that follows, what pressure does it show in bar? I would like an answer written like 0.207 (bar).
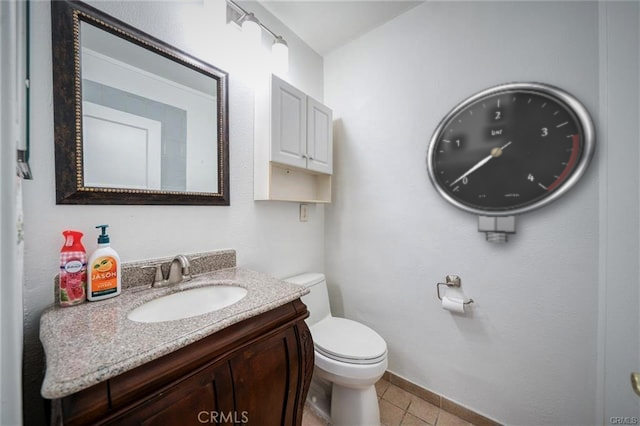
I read 0.1 (bar)
